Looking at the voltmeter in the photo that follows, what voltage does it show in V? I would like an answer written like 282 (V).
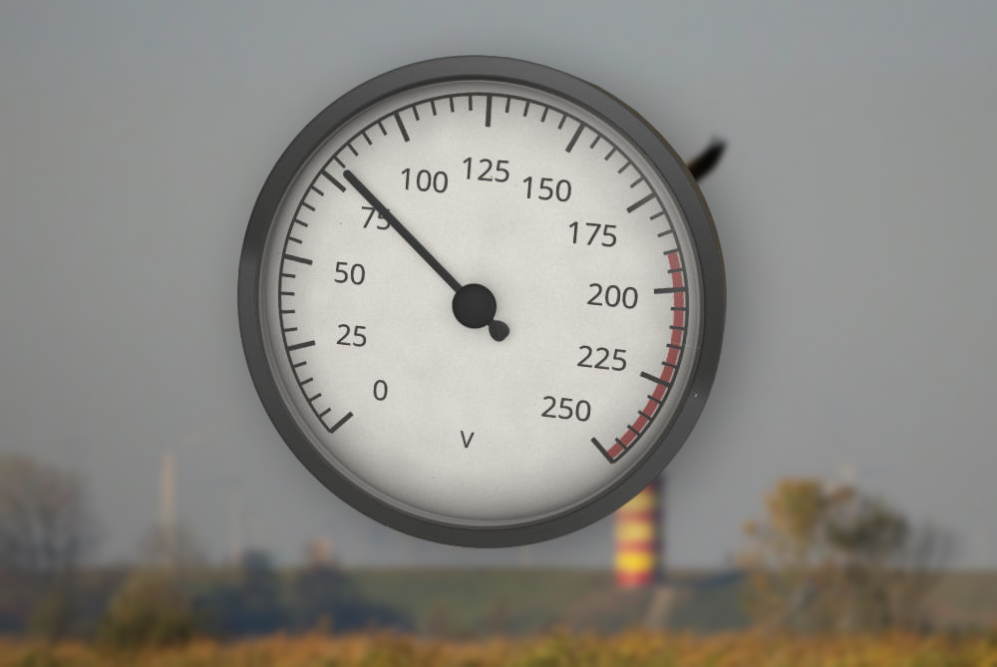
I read 80 (V)
